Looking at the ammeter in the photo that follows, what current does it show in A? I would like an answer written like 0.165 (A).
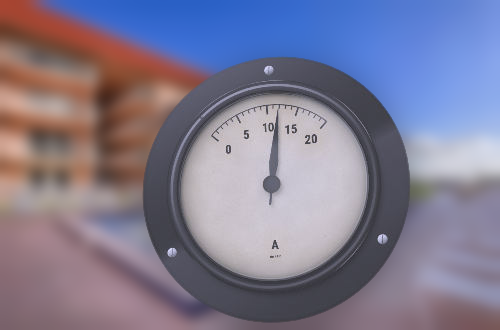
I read 12 (A)
